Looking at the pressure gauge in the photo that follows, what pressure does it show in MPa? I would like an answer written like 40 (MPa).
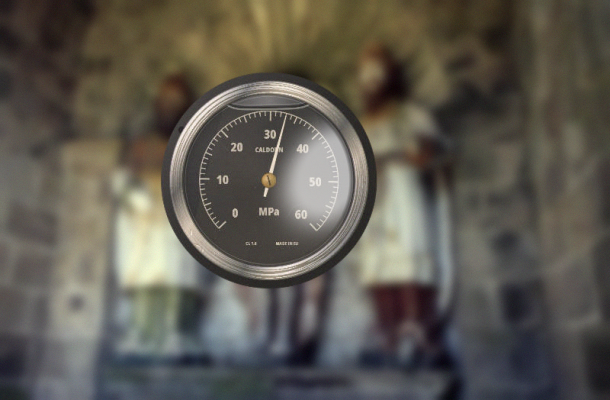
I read 33 (MPa)
